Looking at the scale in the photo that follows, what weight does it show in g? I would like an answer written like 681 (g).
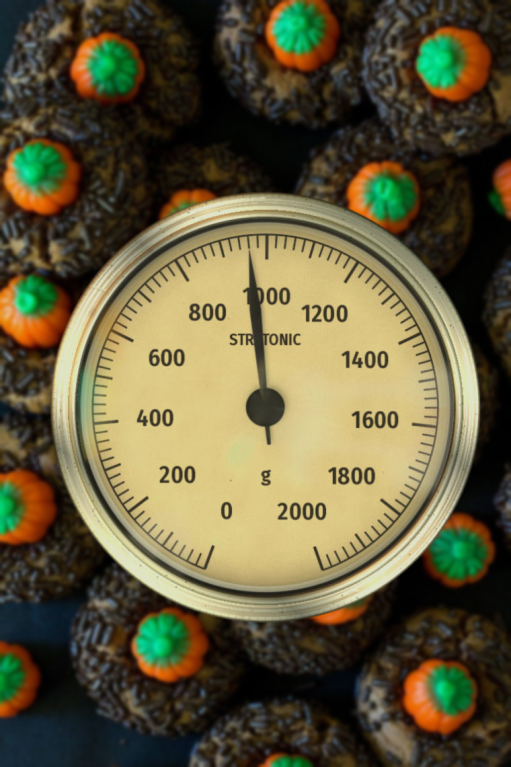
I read 960 (g)
